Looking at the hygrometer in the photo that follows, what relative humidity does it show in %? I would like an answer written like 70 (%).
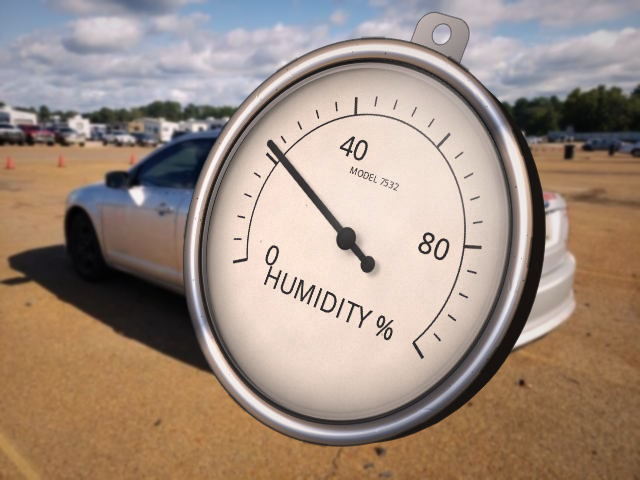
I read 22 (%)
